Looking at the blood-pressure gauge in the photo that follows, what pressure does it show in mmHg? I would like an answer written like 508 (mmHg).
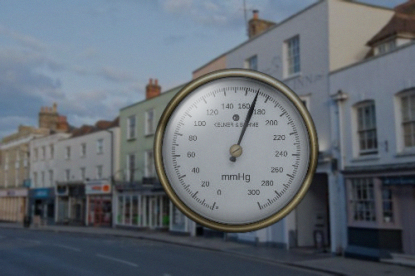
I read 170 (mmHg)
